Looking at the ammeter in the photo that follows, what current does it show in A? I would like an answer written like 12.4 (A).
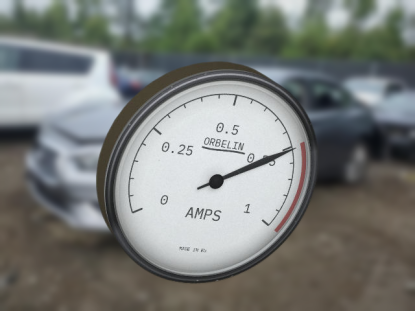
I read 0.75 (A)
